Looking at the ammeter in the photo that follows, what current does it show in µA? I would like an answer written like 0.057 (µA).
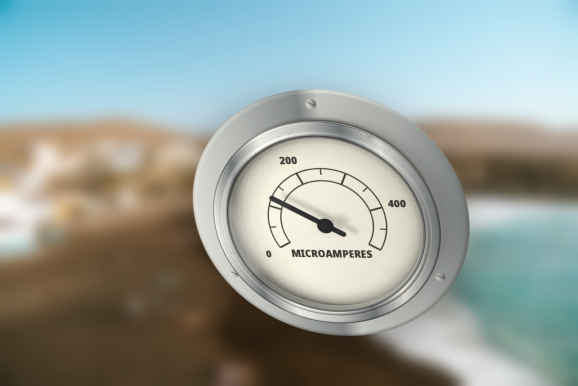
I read 125 (µA)
